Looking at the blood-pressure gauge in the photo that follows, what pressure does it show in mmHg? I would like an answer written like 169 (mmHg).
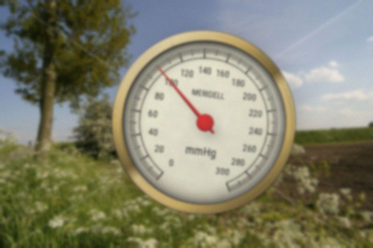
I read 100 (mmHg)
